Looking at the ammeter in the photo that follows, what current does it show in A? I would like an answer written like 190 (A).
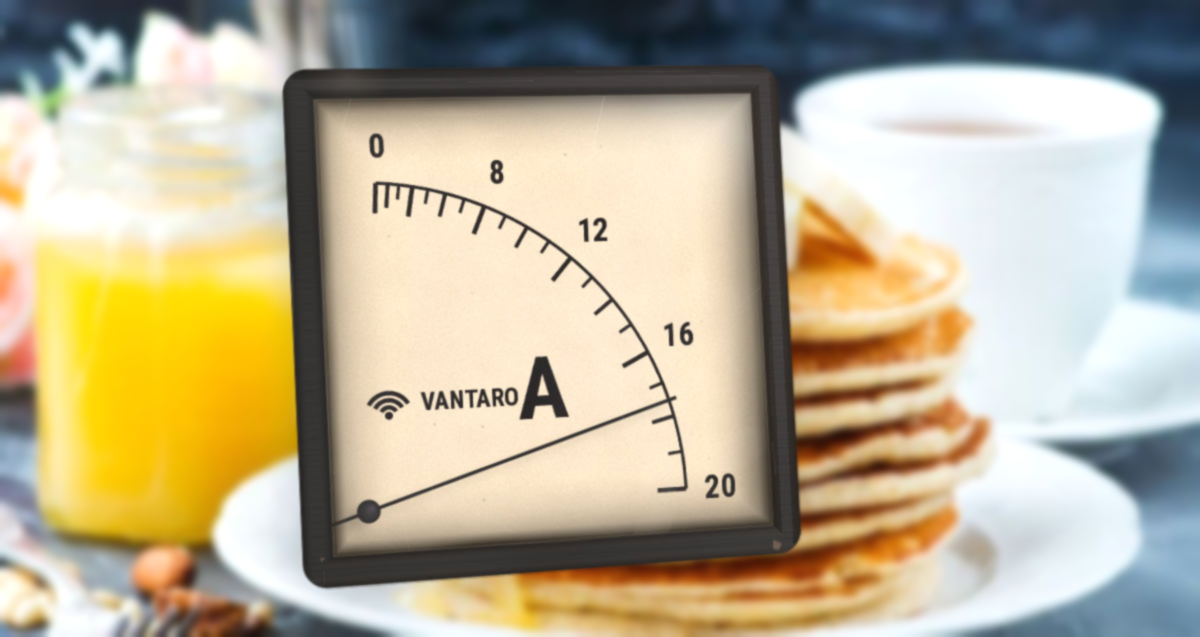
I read 17.5 (A)
